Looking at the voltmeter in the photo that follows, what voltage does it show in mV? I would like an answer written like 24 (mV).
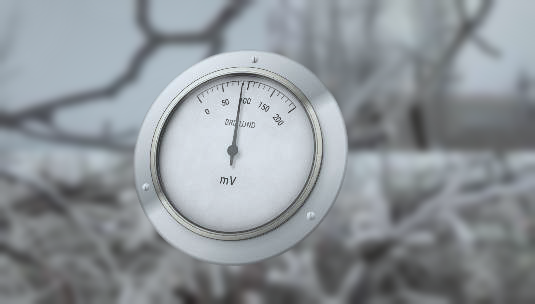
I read 90 (mV)
